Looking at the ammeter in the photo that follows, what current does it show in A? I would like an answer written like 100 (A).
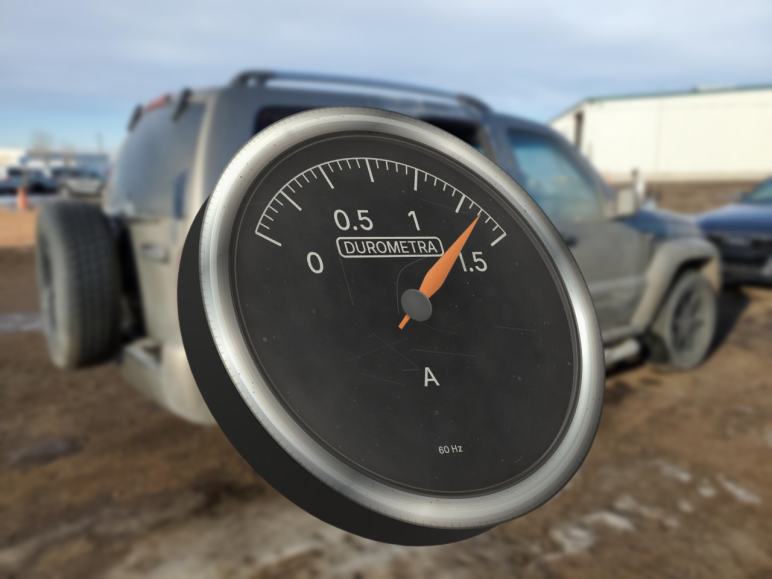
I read 1.35 (A)
